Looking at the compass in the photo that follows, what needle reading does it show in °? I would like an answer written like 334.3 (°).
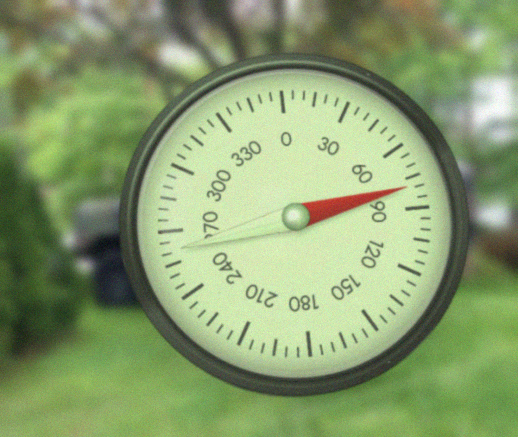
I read 80 (°)
